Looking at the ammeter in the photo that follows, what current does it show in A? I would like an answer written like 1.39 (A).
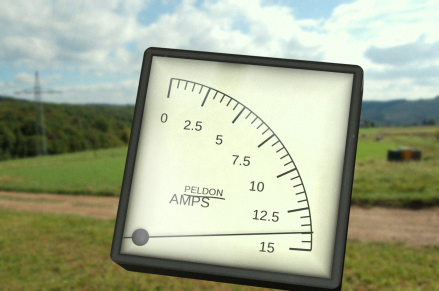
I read 14 (A)
